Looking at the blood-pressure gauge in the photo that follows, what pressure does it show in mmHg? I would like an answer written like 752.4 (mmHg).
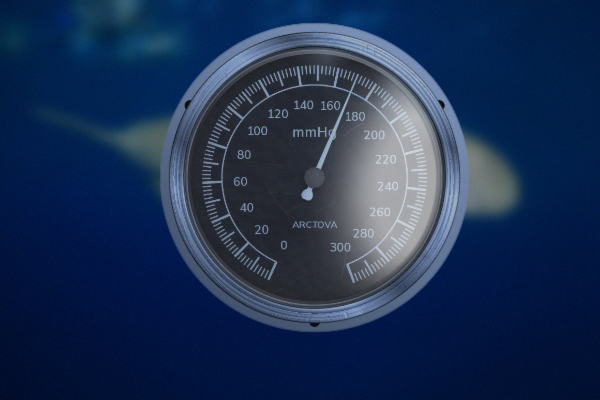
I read 170 (mmHg)
